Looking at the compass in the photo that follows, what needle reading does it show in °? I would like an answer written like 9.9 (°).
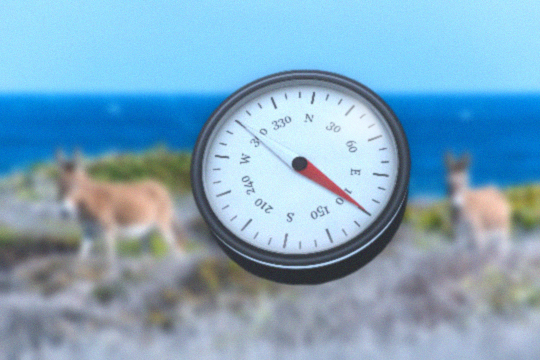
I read 120 (°)
